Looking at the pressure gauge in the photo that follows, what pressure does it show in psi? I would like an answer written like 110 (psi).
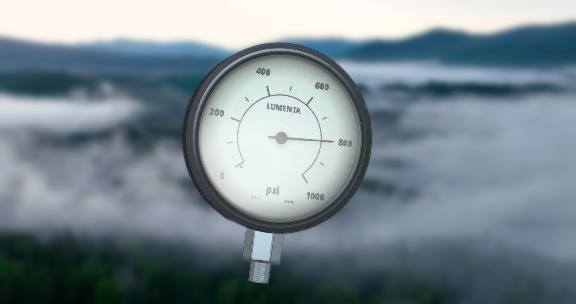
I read 800 (psi)
